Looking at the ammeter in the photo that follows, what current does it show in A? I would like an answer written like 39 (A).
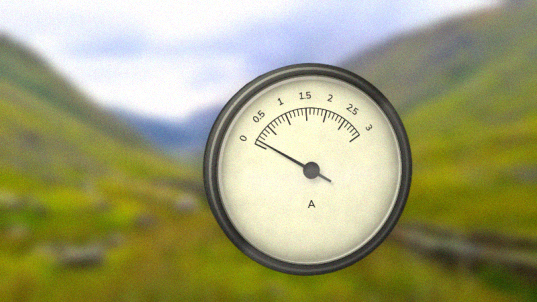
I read 0.1 (A)
